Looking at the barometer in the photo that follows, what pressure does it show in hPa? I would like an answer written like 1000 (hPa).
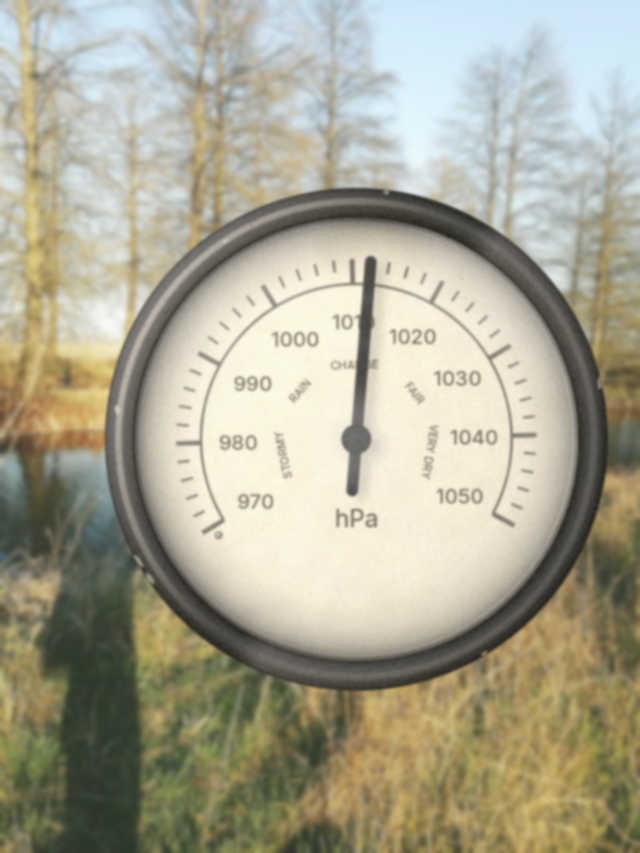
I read 1012 (hPa)
